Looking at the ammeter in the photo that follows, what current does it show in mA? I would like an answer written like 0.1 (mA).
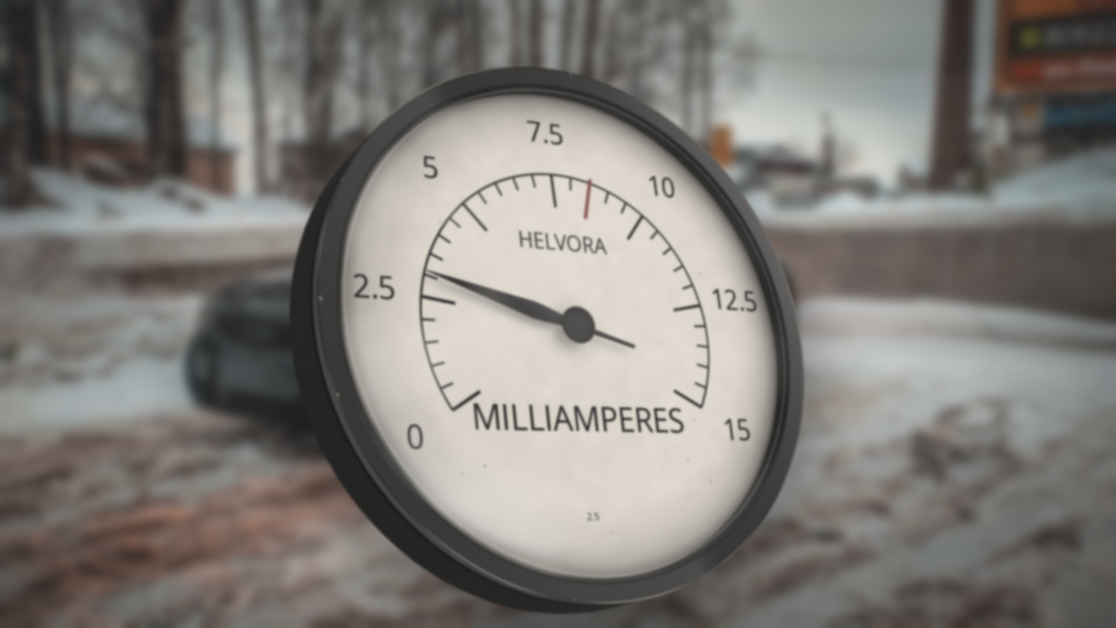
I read 3 (mA)
